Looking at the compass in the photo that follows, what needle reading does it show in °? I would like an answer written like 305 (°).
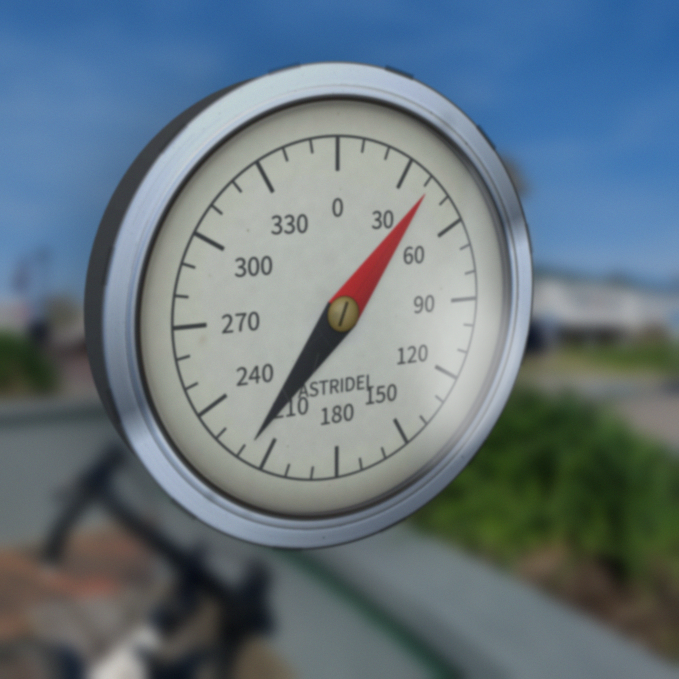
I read 40 (°)
